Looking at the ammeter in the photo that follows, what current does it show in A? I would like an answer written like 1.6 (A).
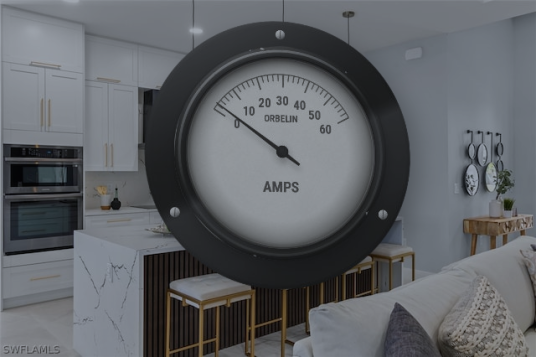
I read 2 (A)
